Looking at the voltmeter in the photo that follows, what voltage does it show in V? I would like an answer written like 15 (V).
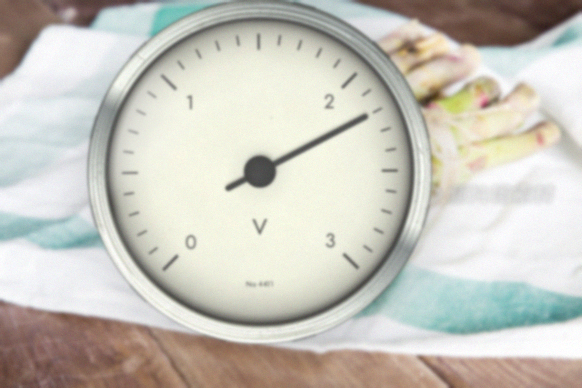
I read 2.2 (V)
